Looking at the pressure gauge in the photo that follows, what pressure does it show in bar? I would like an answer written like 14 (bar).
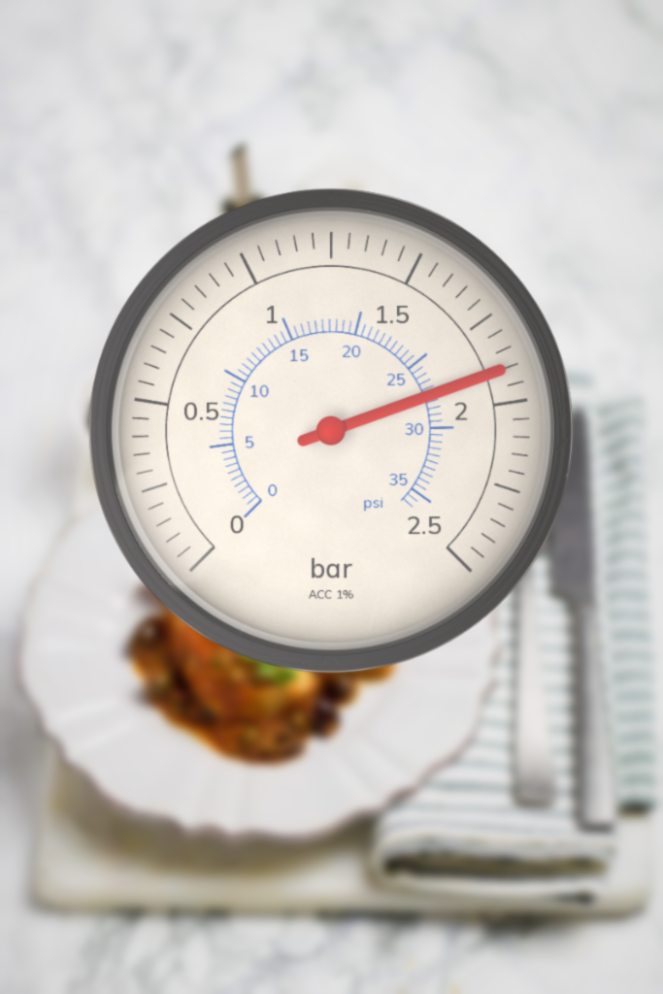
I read 1.9 (bar)
